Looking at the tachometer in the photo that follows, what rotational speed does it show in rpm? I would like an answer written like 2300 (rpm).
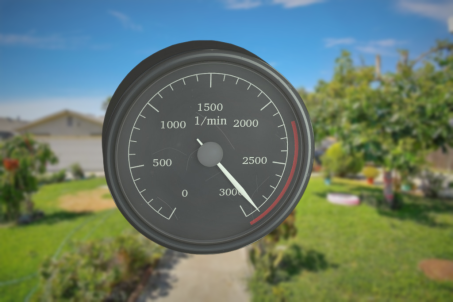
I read 2900 (rpm)
